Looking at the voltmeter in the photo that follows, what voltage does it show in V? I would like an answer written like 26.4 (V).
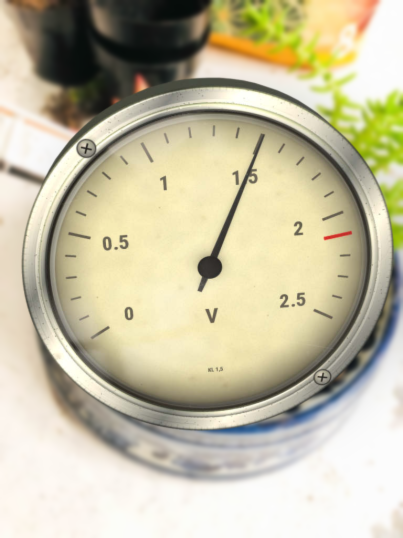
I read 1.5 (V)
